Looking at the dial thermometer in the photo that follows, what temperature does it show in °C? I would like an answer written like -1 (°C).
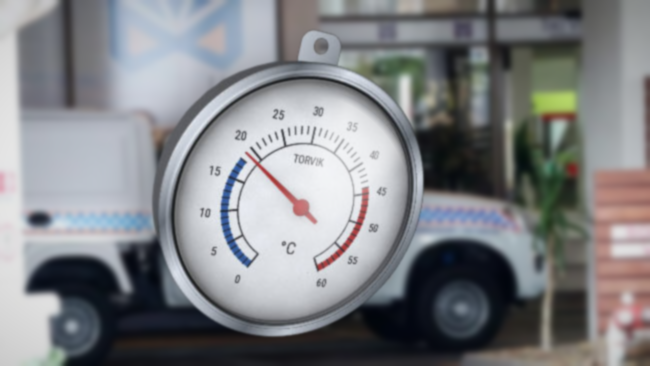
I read 19 (°C)
